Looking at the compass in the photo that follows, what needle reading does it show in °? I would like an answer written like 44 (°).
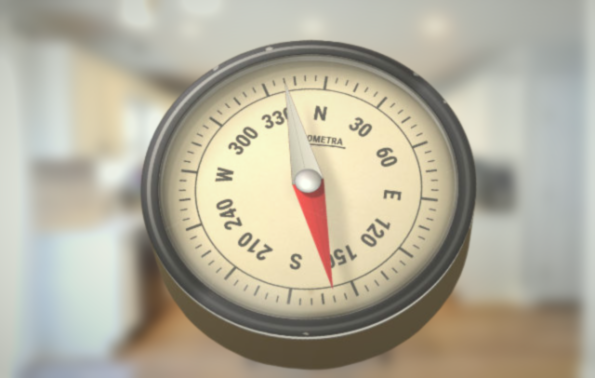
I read 160 (°)
